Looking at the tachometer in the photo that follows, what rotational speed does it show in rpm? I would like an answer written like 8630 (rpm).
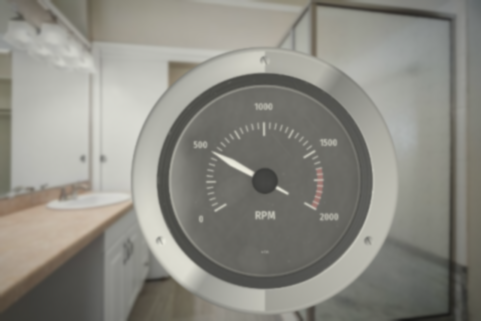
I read 500 (rpm)
